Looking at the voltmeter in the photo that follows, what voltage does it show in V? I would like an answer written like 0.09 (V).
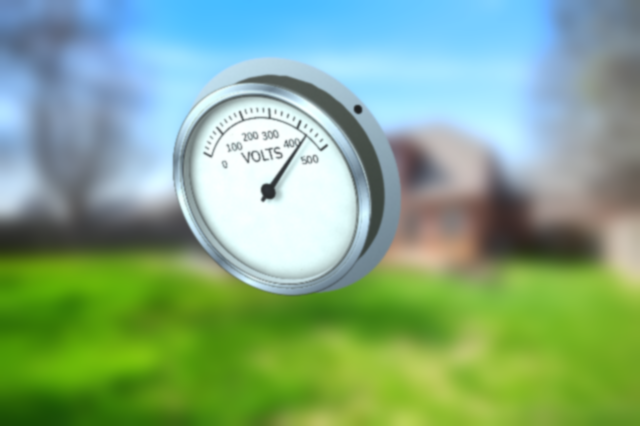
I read 440 (V)
